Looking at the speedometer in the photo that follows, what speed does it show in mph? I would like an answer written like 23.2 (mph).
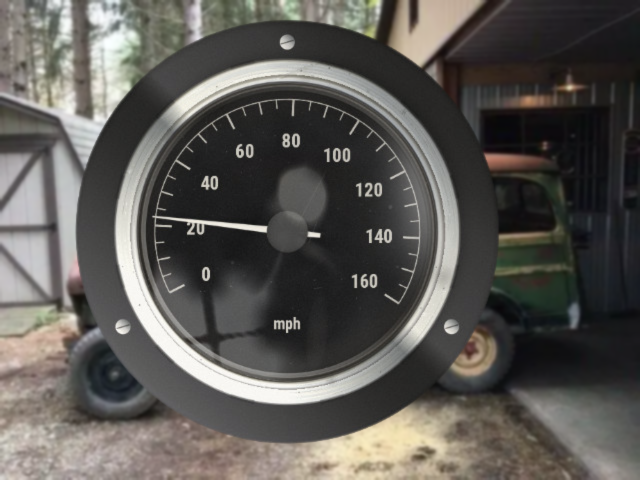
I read 22.5 (mph)
